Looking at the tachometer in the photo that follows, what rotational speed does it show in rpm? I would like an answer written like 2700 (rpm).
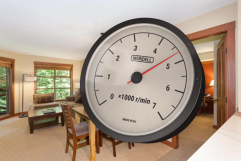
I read 4750 (rpm)
